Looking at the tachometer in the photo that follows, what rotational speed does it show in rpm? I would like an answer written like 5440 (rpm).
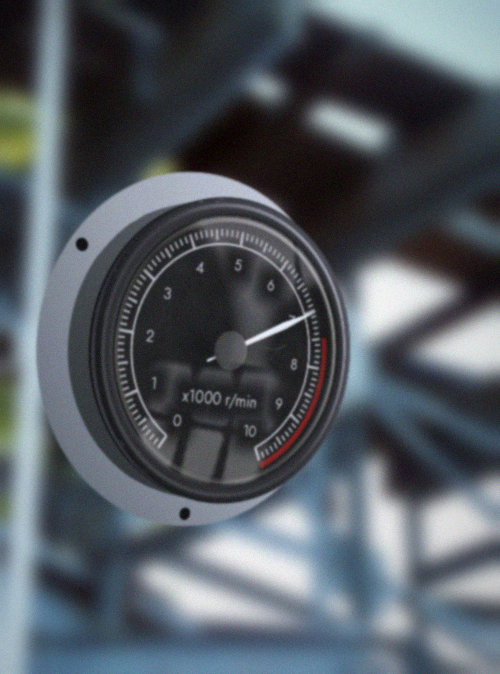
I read 7000 (rpm)
